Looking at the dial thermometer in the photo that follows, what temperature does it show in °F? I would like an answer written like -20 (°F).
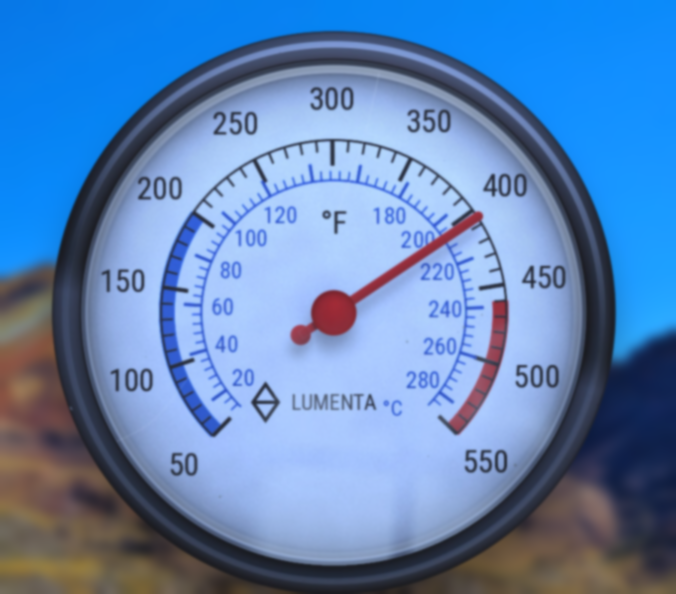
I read 405 (°F)
